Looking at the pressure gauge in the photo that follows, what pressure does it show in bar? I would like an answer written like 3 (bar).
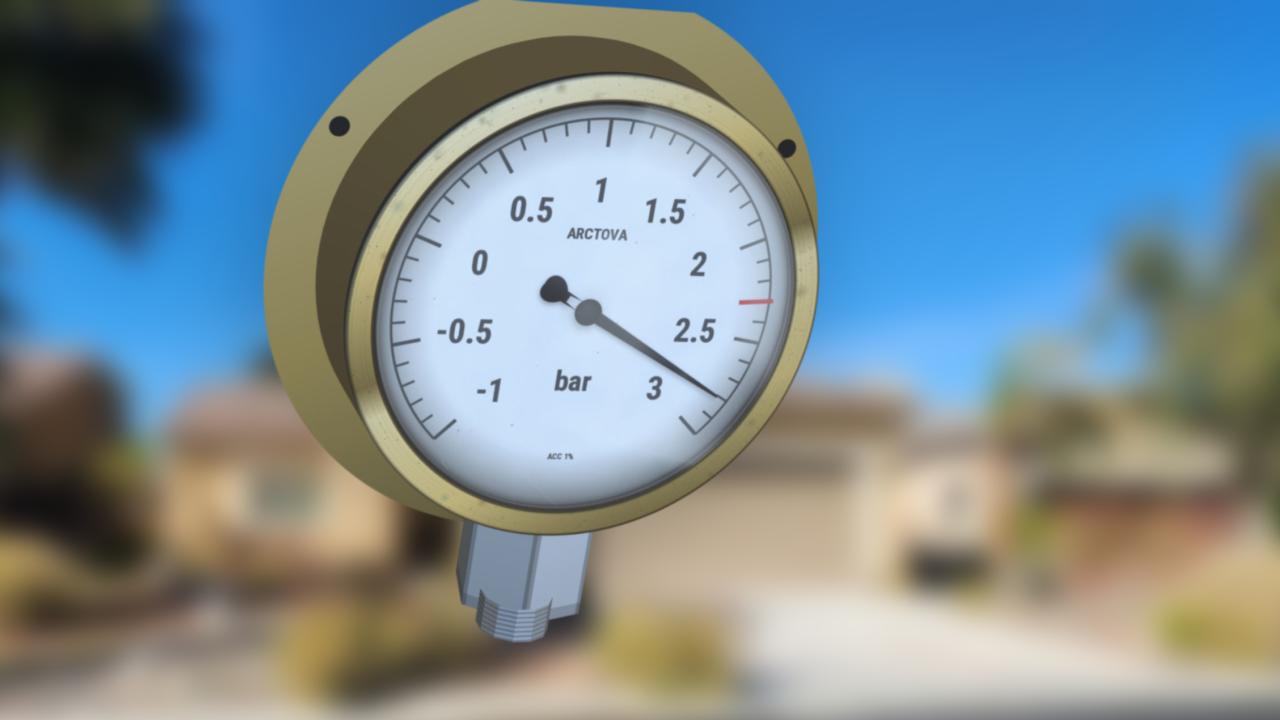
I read 2.8 (bar)
